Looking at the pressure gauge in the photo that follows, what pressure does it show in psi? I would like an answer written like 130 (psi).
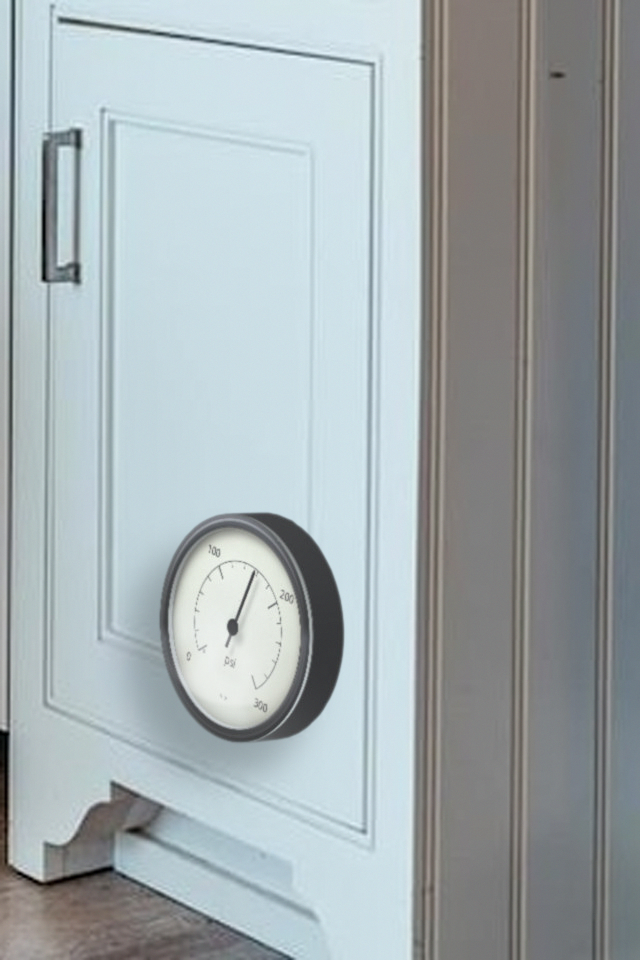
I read 160 (psi)
